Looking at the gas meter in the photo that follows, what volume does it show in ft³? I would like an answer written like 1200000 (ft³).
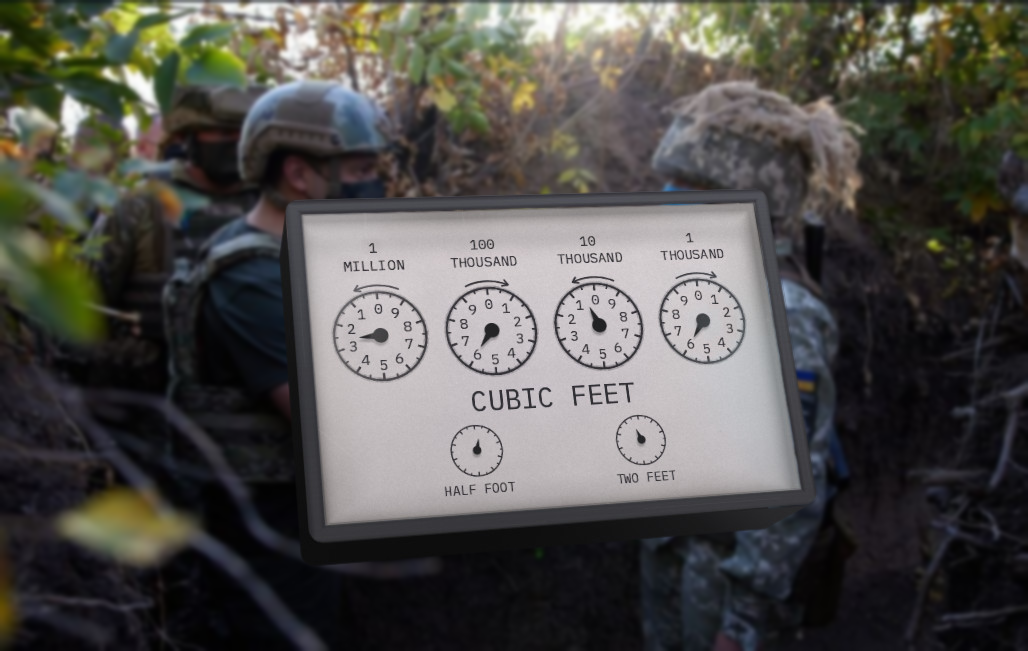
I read 260600 (ft³)
